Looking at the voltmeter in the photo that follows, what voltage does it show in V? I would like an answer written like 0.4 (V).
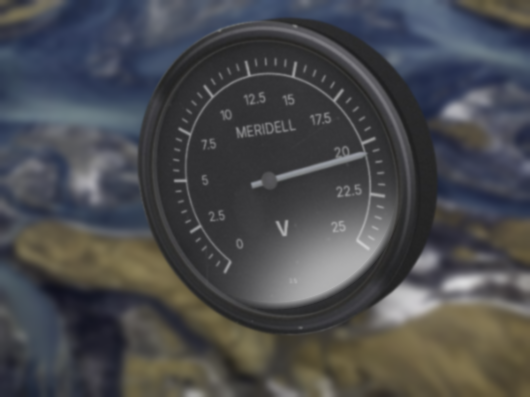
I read 20.5 (V)
